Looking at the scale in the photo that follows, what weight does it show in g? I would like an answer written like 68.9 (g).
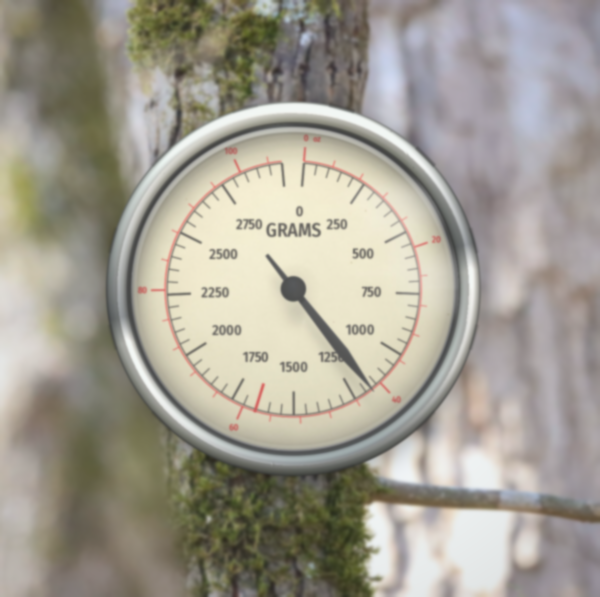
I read 1175 (g)
